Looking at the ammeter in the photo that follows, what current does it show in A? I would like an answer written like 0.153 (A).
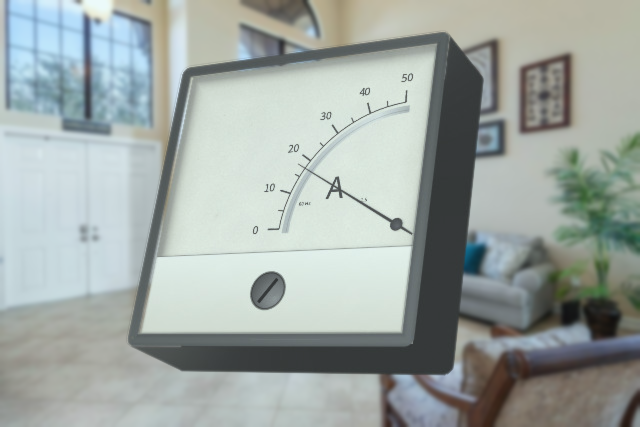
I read 17.5 (A)
